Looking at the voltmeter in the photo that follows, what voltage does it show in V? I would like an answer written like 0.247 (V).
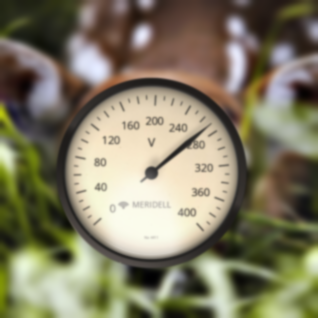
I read 270 (V)
